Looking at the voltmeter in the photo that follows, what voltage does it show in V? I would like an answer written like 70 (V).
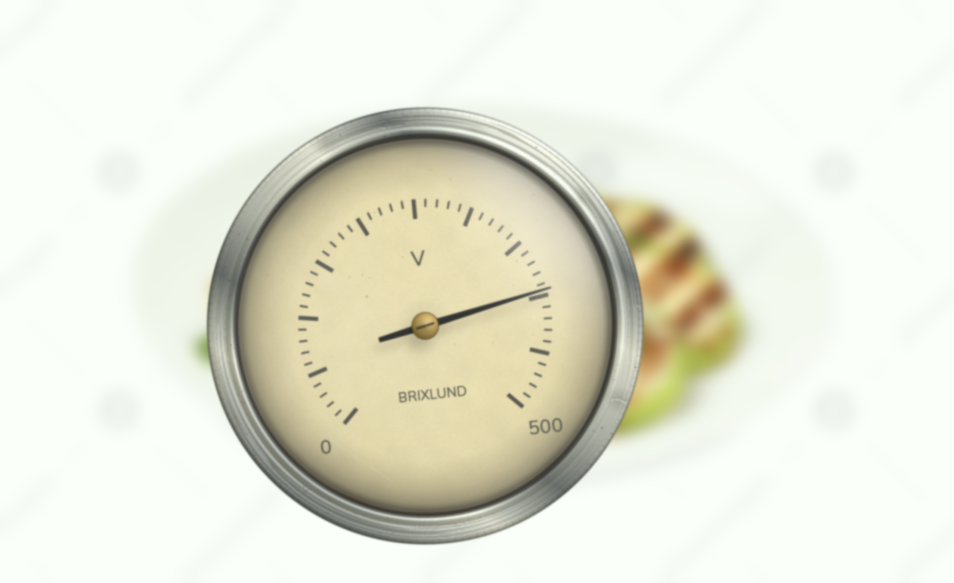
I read 395 (V)
